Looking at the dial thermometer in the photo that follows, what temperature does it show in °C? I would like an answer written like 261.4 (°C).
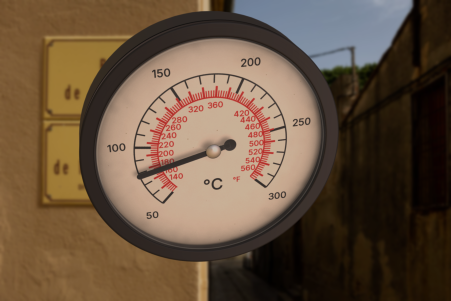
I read 80 (°C)
